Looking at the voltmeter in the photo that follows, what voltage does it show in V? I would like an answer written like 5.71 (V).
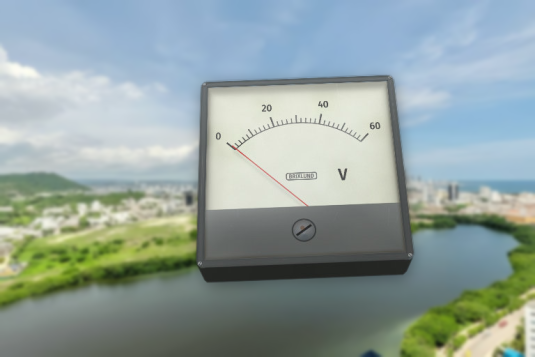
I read 0 (V)
